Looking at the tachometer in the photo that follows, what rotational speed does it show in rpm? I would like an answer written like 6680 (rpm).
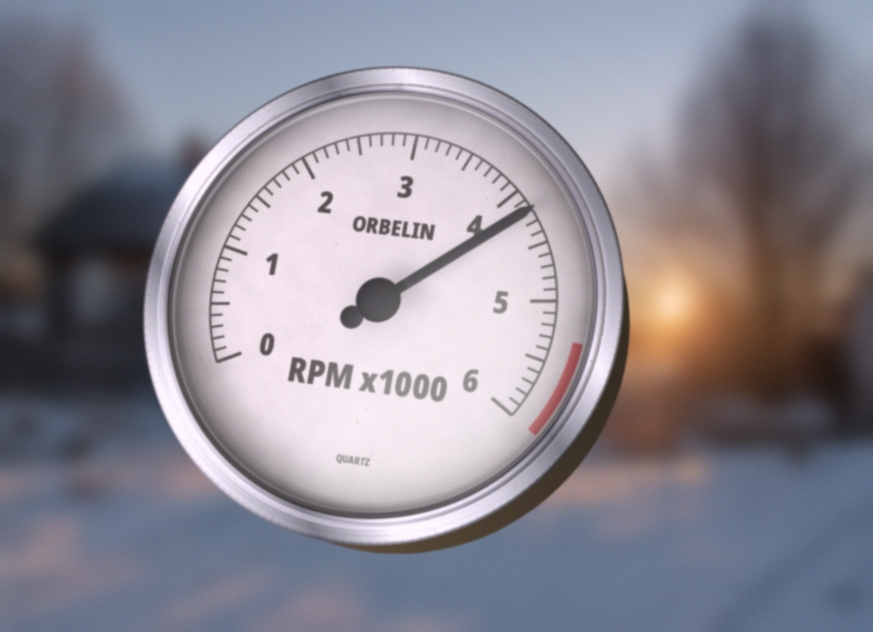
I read 4200 (rpm)
